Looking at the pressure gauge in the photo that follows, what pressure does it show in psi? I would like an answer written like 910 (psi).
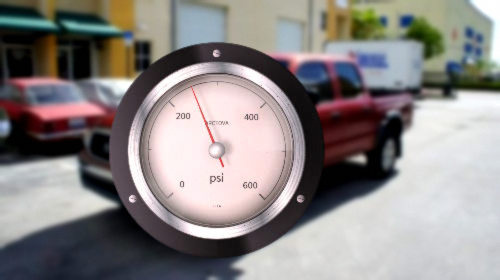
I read 250 (psi)
